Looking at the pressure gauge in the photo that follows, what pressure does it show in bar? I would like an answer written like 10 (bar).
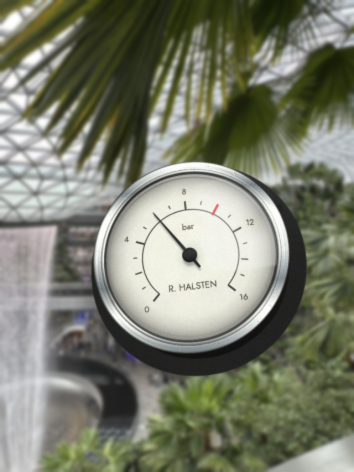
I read 6 (bar)
